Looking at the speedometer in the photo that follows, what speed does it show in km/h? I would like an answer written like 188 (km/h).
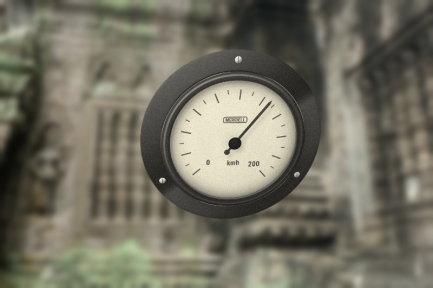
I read 125 (km/h)
